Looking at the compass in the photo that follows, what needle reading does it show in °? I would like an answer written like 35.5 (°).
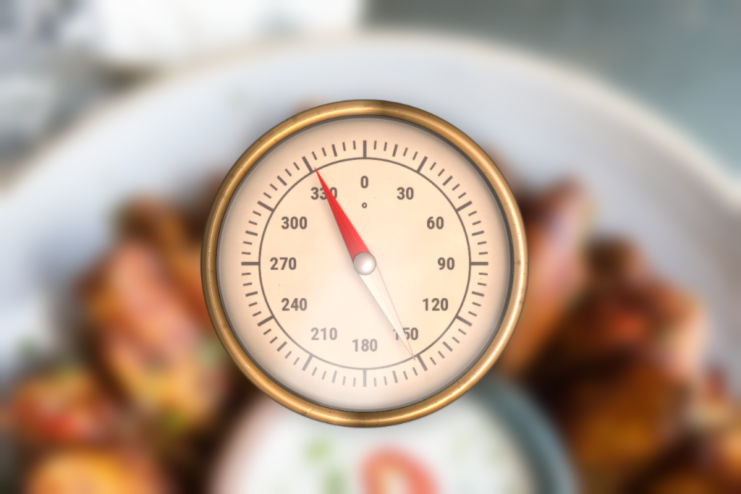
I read 332.5 (°)
